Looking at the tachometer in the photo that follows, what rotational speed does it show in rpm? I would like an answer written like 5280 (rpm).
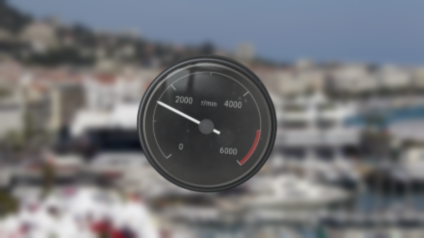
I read 1500 (rpm)
